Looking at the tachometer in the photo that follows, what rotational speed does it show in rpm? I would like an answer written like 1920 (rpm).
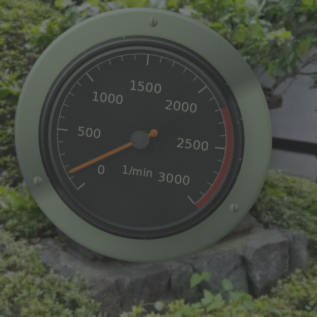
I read 150 (rpm)
